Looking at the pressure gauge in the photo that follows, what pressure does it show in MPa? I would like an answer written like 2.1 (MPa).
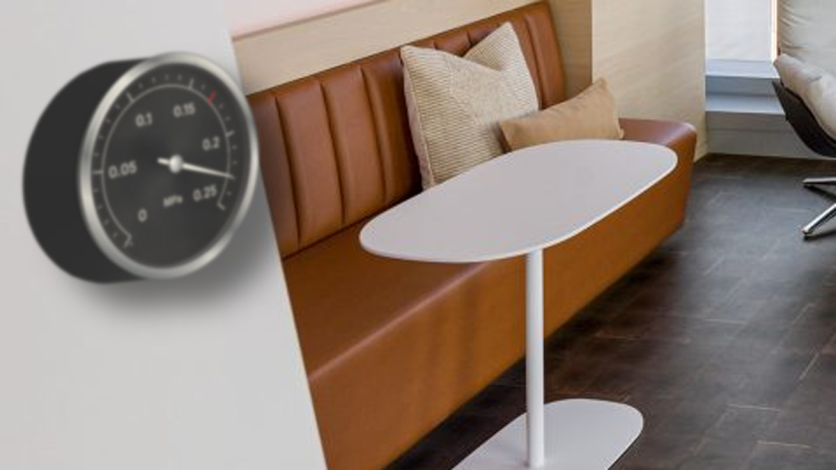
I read 0.23 (MPa)
